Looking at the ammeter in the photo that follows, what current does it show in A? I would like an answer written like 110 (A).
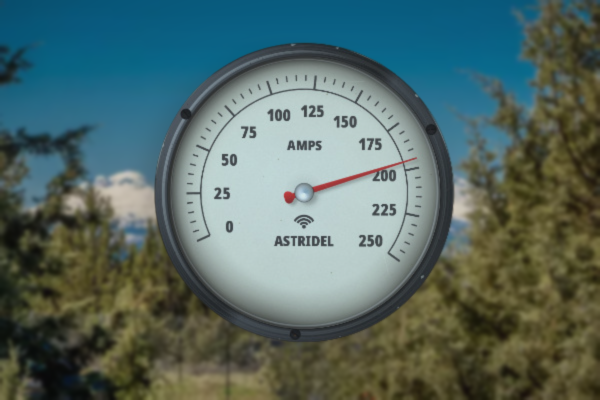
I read 195 (A)
